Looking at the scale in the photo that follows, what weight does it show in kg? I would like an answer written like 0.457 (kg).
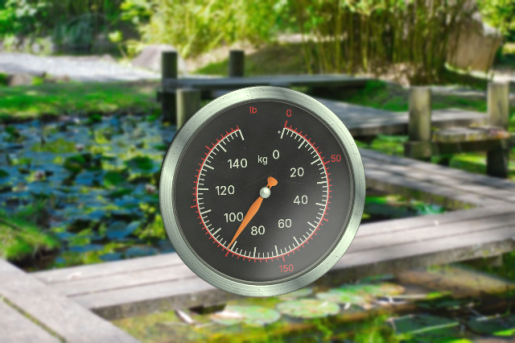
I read 92 (kg)
